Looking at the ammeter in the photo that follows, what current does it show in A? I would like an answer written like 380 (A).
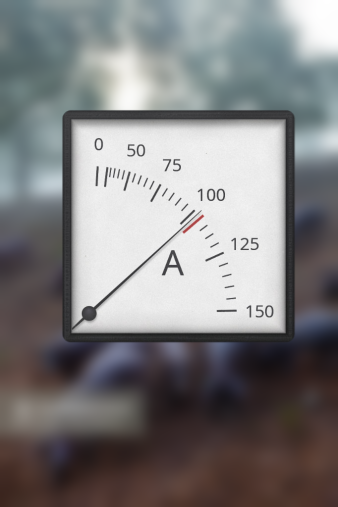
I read 102.5 (A)
